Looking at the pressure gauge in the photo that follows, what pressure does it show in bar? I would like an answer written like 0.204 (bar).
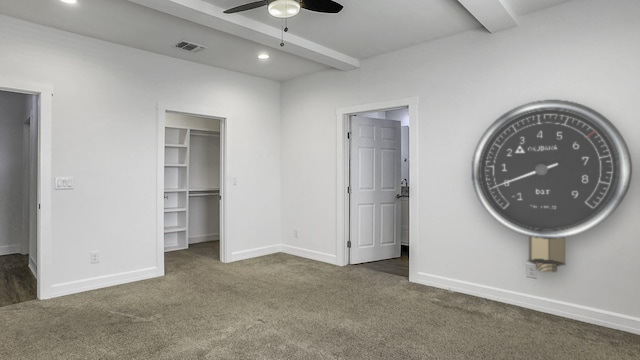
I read 0 (bar)
